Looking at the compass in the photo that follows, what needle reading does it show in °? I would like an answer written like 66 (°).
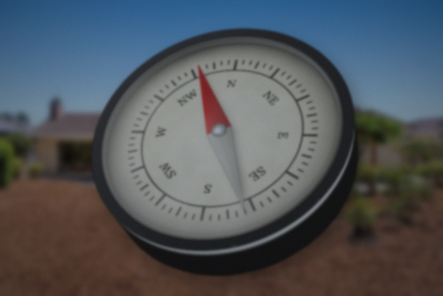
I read 335 (°)
